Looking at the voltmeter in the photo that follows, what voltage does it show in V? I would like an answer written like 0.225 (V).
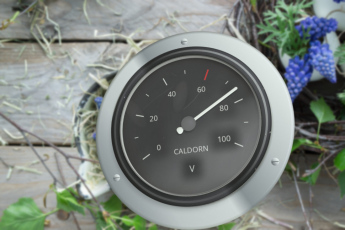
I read 75 (V)
